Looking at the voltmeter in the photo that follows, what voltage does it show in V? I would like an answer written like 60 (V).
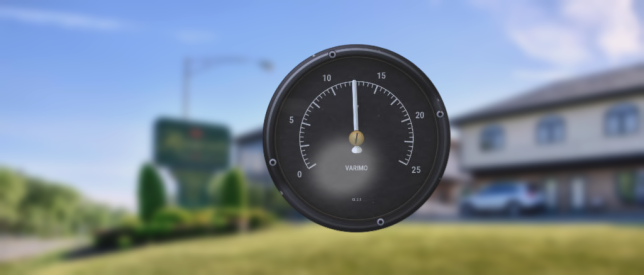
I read 12.5 (V)
